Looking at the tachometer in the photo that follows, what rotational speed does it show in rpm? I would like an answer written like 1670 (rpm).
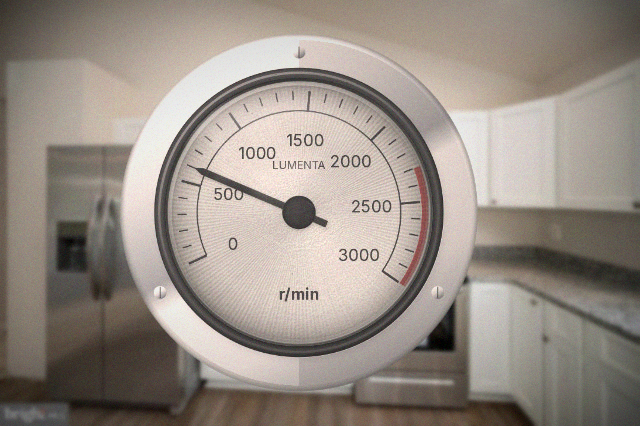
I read 600 (rpm)
